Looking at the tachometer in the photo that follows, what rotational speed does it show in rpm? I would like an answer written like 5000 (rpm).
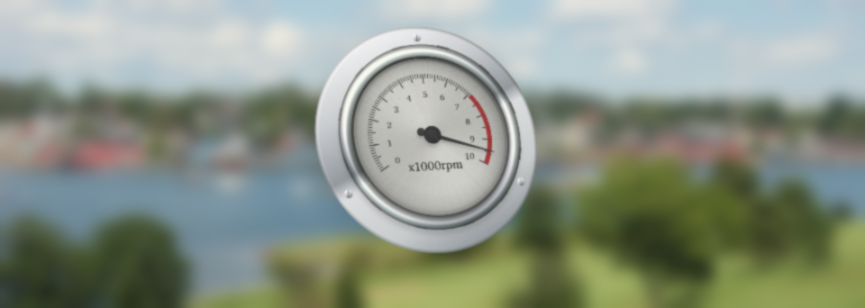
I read 9500 (rpm)
